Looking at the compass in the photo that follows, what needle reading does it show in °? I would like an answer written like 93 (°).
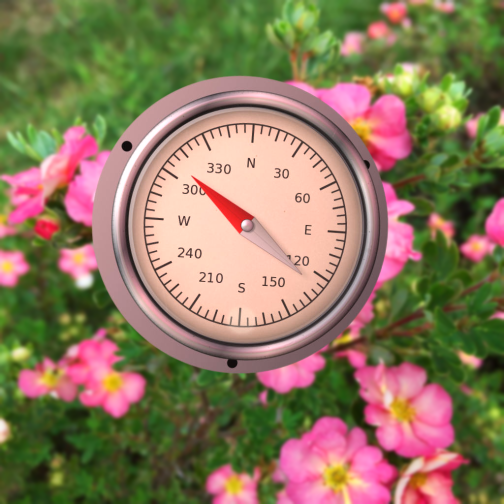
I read 307.5 (°)
